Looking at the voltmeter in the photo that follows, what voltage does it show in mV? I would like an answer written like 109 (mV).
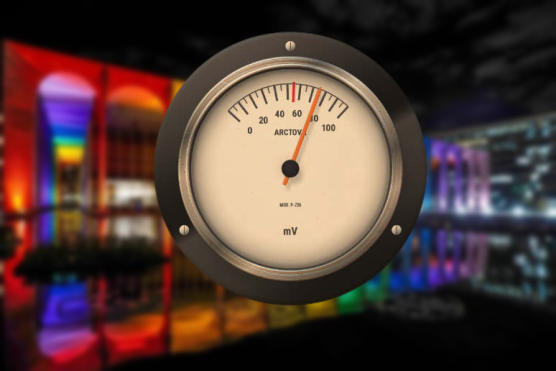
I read 75 (mV)
